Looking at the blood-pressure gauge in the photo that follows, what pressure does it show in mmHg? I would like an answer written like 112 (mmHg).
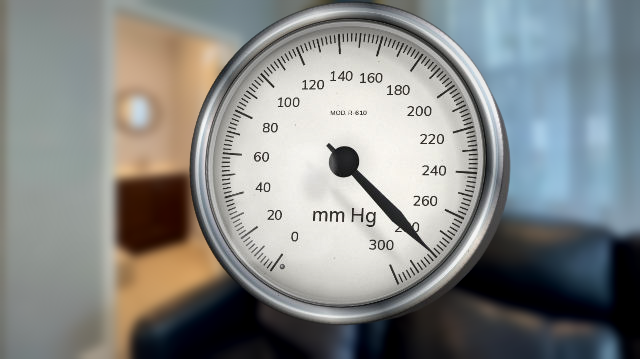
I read 280 (mmHg)
